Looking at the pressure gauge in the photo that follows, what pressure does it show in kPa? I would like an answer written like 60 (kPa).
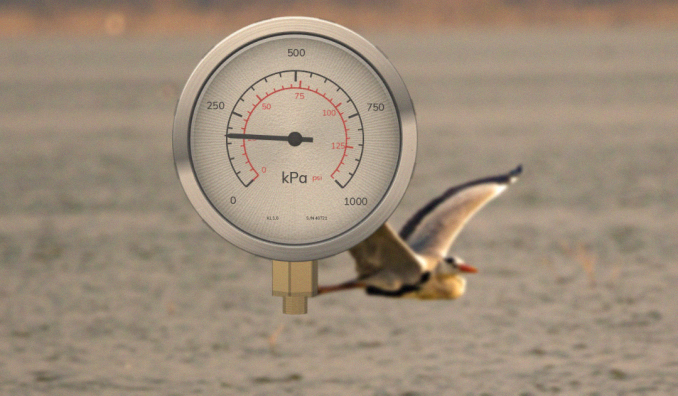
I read 175 (kPa)
